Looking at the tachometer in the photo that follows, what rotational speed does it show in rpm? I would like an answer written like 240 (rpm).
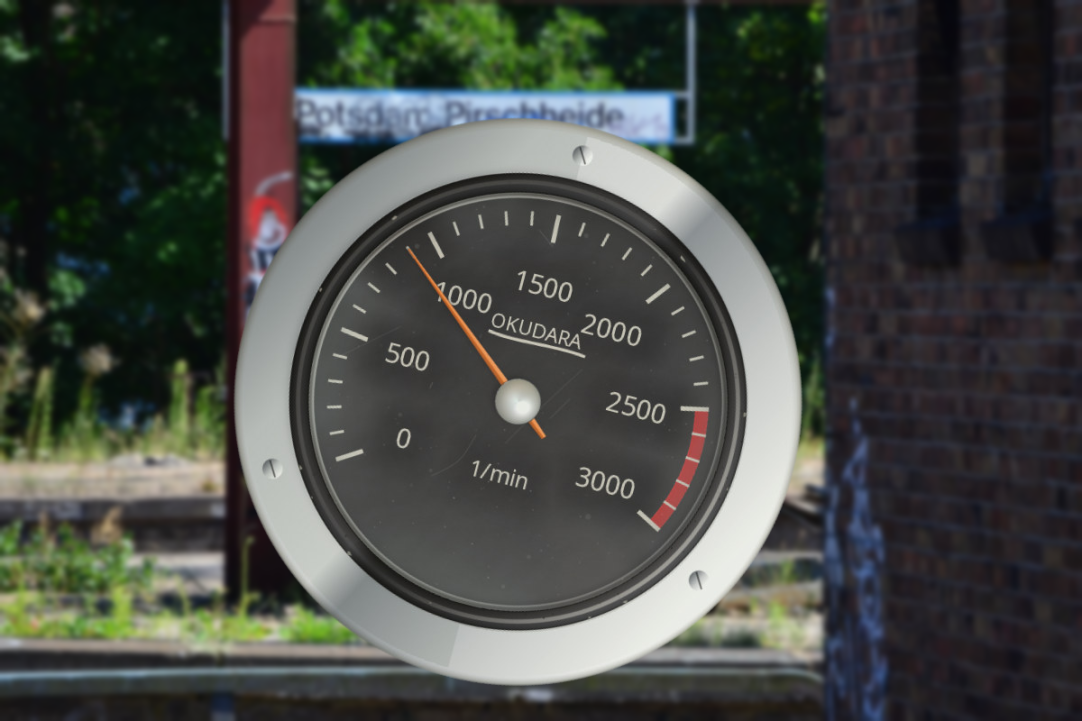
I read 900 (rpm)
